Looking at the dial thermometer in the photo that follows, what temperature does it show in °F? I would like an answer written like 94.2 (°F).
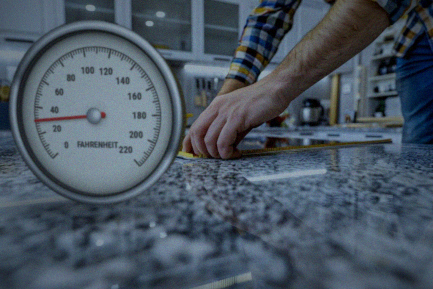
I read 30 (°F)
